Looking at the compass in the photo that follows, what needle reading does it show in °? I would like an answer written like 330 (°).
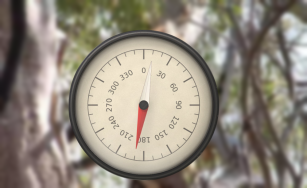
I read 190 (°)
